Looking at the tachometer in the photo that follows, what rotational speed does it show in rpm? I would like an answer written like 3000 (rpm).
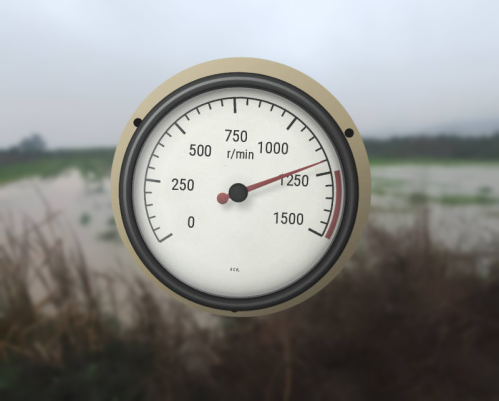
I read 1200 (rpm)
